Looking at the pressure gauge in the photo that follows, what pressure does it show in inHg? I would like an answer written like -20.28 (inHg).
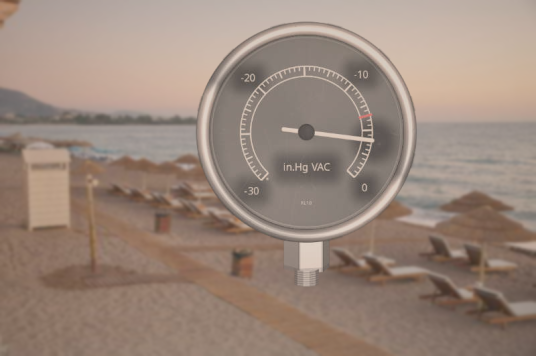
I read -4 (inHg)
